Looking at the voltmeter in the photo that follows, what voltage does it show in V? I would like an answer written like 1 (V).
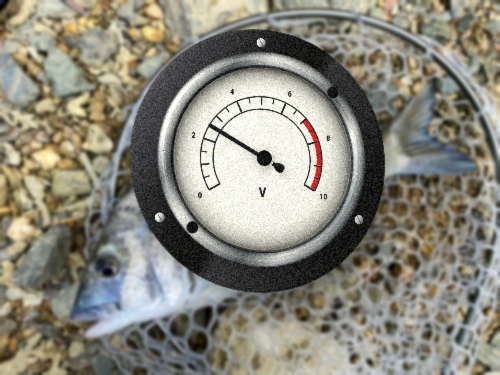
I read 2.5 (V)
